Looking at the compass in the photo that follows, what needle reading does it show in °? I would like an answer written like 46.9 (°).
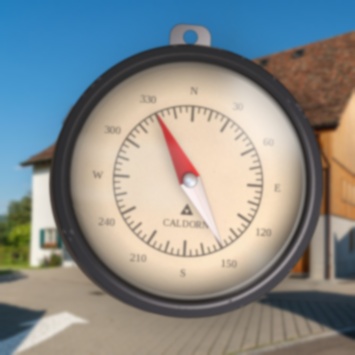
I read 330 (°)
